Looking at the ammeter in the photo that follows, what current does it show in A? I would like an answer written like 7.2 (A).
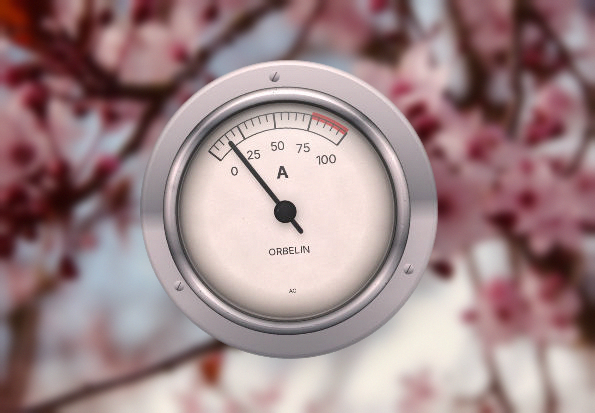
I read 15 (A)
